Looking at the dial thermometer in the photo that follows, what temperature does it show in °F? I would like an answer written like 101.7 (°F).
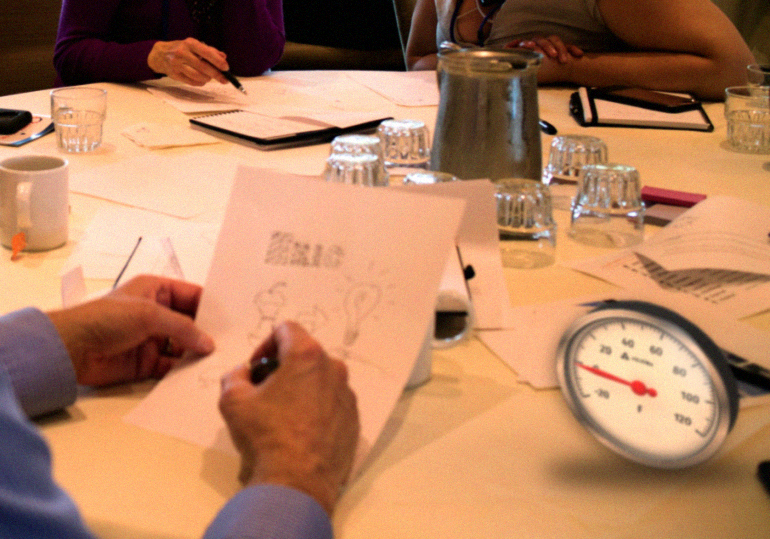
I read 0 (°F)
